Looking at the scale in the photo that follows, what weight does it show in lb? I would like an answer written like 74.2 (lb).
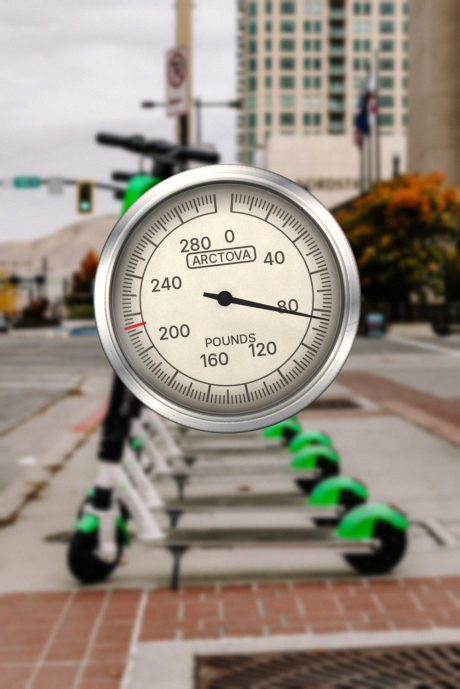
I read 84 (lb)
